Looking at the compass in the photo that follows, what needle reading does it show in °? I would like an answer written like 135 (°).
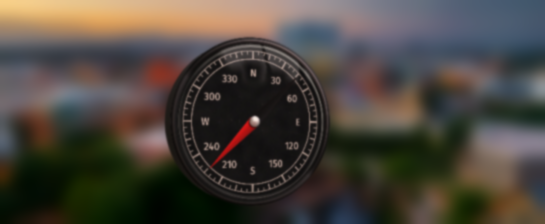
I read 225 (°)
